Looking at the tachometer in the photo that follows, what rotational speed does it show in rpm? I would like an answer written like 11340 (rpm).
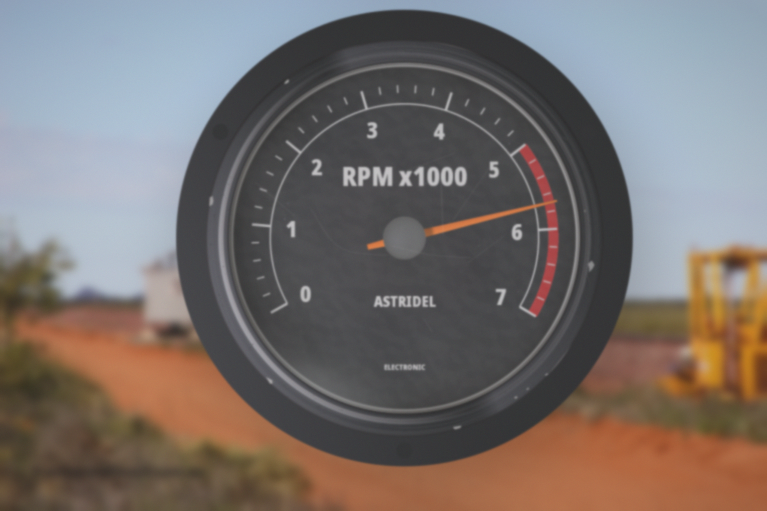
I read 5700 (rpm)
